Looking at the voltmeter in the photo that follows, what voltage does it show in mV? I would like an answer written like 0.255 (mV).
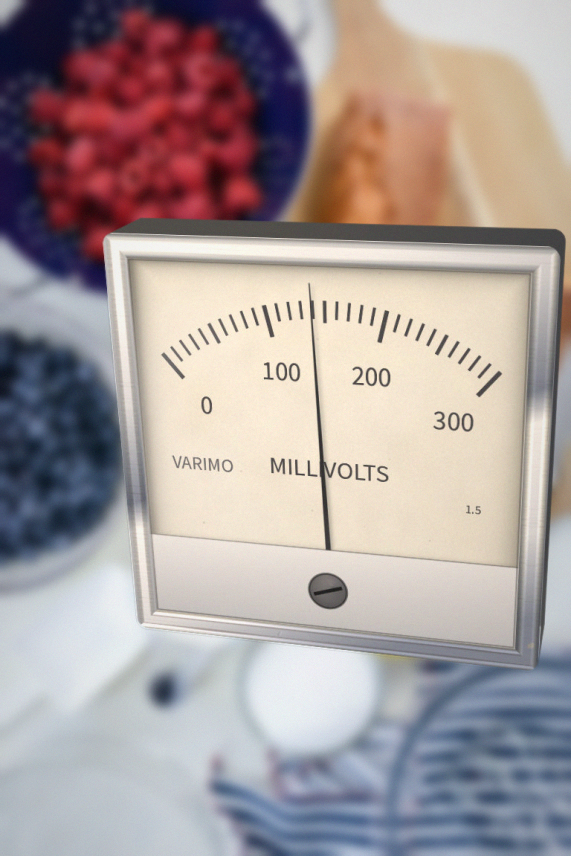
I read 140 (mV)
